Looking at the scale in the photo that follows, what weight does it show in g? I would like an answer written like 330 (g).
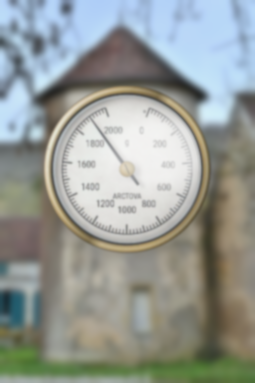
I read 1900 (g)
